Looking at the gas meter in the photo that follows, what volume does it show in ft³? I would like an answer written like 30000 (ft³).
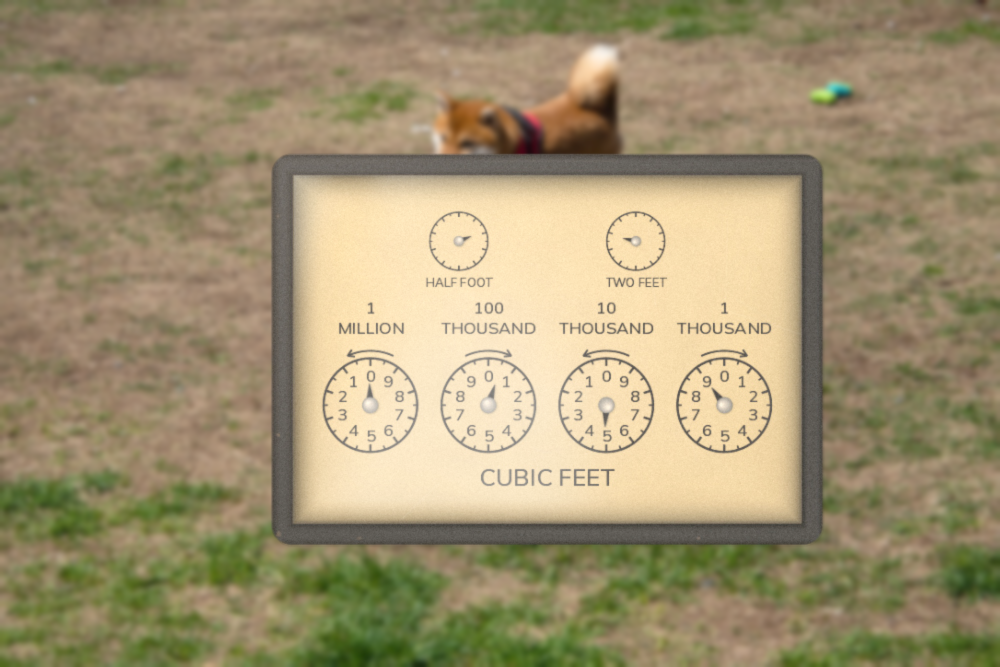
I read 4900 (ft³)
